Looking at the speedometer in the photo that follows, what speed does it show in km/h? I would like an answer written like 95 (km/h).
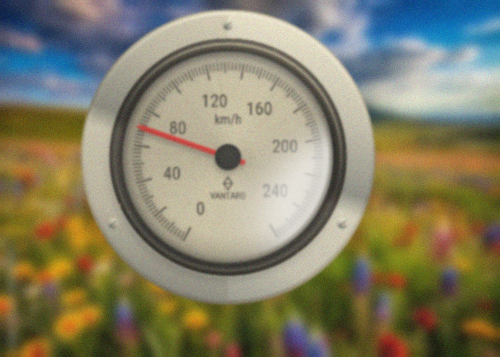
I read 70 (km/h)
